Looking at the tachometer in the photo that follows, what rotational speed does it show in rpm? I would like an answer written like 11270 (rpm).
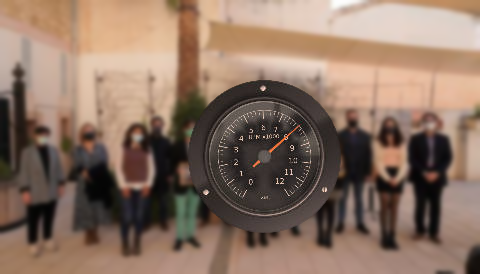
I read 8000 (rpm)
